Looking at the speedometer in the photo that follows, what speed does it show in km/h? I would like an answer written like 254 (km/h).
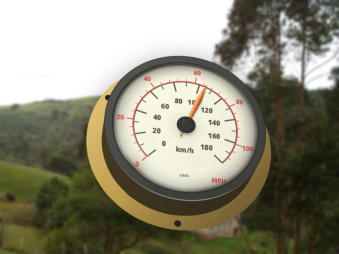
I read 105 (km/h)
